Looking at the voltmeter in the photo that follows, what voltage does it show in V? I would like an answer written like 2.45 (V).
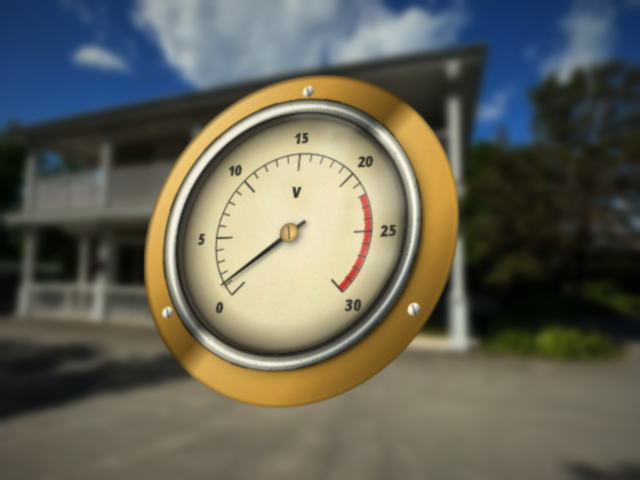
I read 1 (V)
